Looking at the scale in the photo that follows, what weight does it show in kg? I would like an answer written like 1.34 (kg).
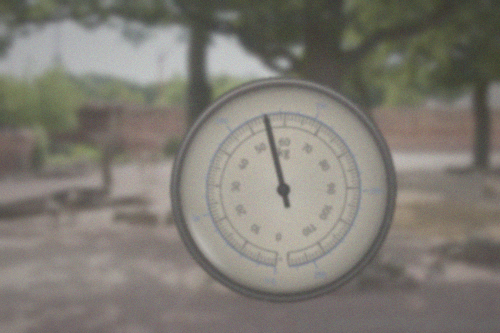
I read 55 (kg)
